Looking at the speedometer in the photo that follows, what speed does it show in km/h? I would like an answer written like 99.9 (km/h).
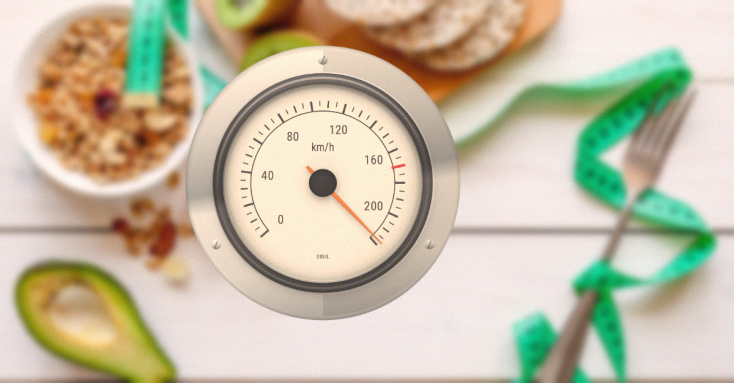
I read 217.5 (km/h)
